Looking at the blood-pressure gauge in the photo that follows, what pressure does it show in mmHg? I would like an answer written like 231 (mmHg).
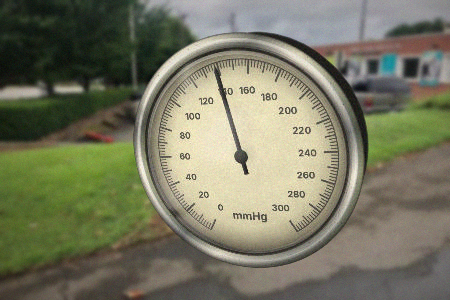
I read 140 (mmHg)
